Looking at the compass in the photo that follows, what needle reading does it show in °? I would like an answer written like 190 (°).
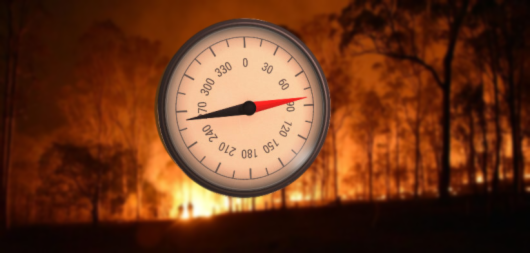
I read 82.5 (°)
